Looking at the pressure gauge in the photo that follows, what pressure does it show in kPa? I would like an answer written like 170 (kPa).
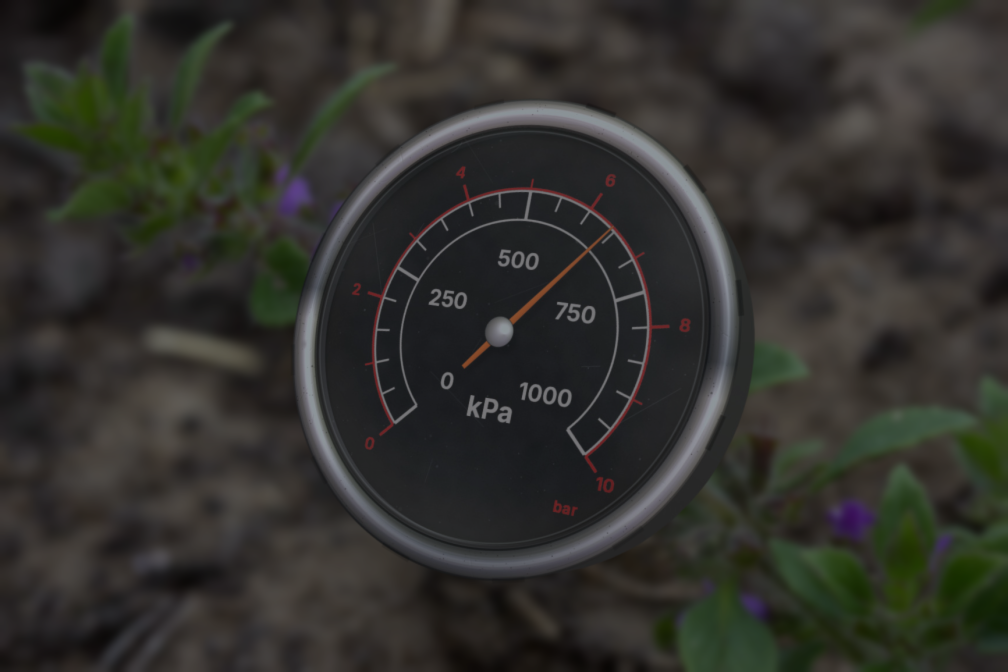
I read 650 (kPa)
